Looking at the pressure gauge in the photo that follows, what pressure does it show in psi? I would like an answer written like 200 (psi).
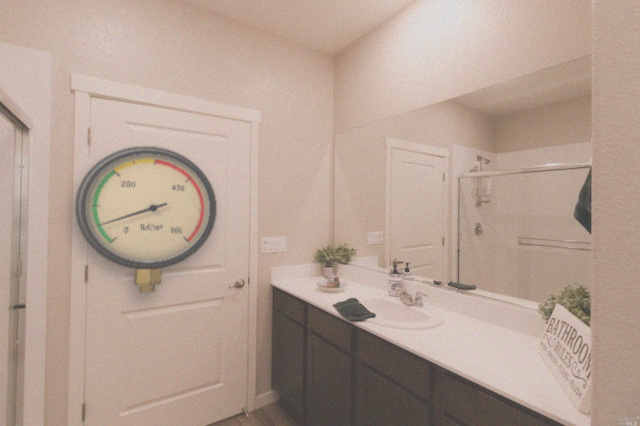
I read 50 (psi)
